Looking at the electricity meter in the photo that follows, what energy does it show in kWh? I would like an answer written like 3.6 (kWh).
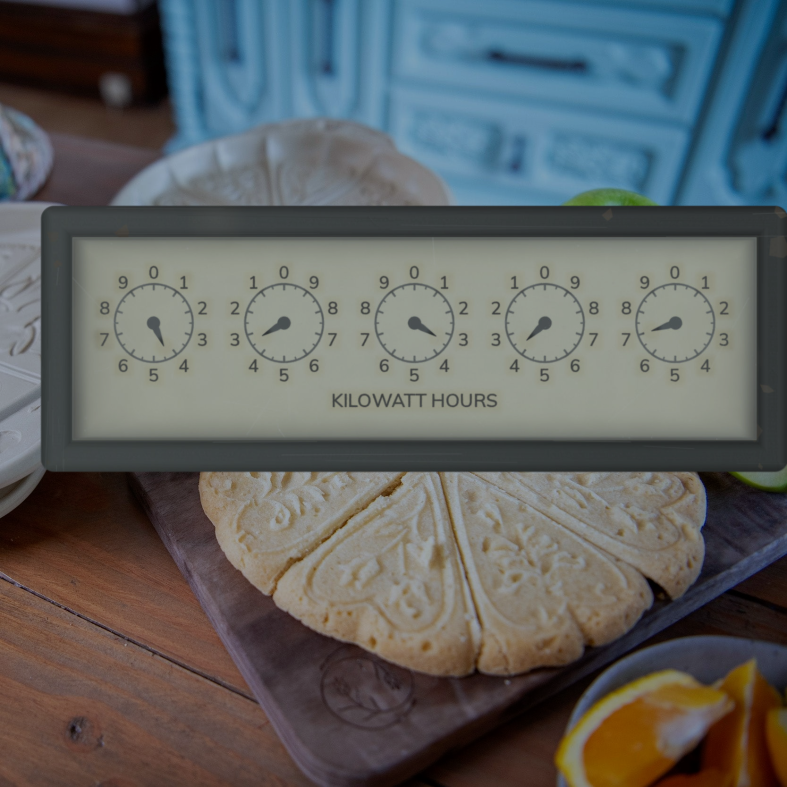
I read 43337 (kWh)
